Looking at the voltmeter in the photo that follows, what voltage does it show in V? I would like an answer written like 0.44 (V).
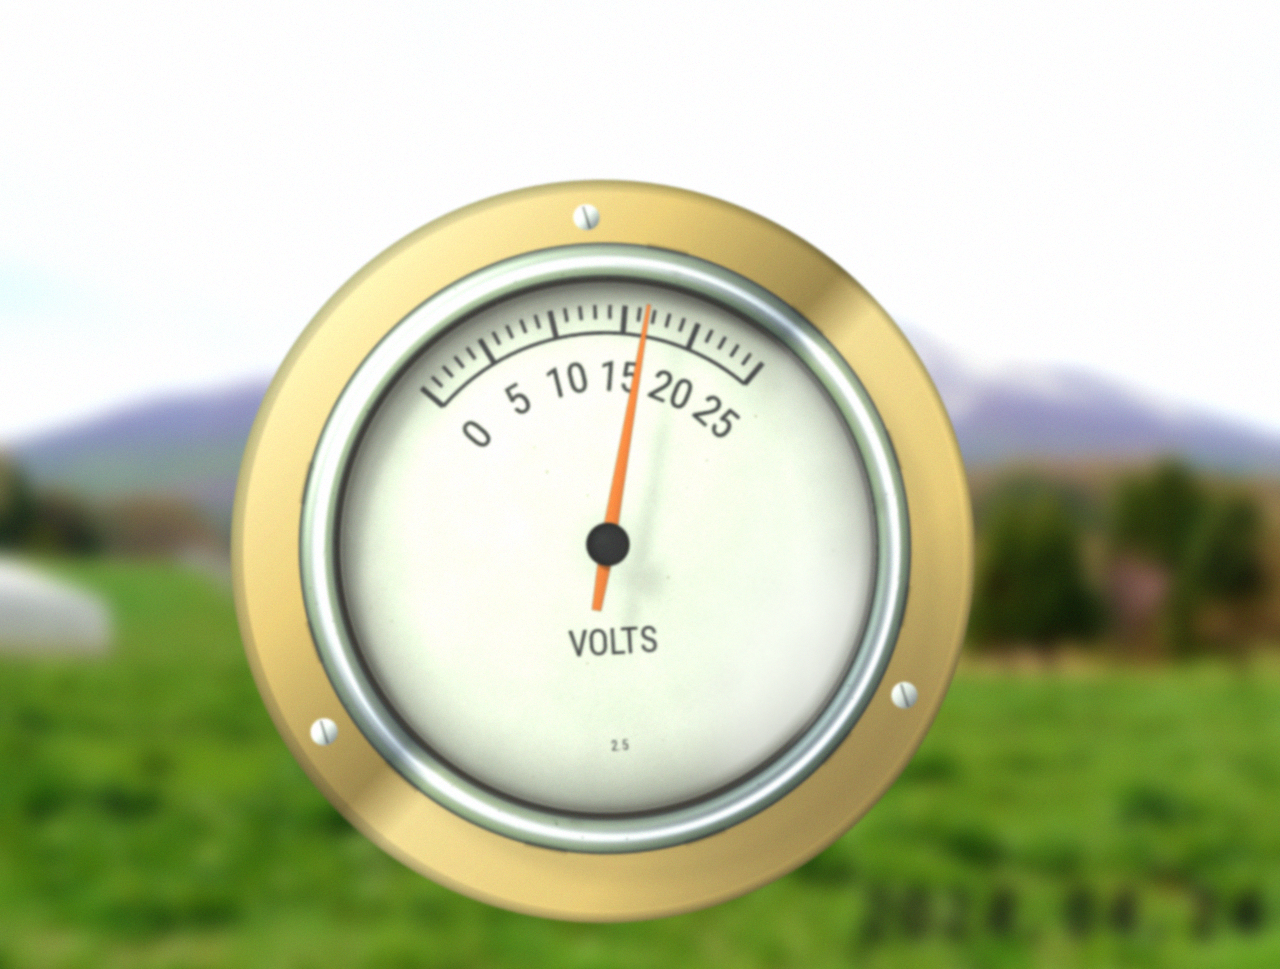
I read 16.5 (V)
